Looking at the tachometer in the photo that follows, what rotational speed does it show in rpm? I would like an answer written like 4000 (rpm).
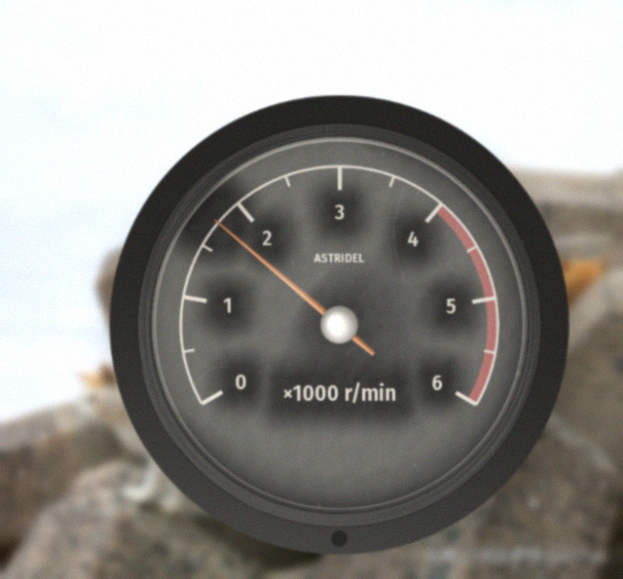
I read 1750 (rpm)
